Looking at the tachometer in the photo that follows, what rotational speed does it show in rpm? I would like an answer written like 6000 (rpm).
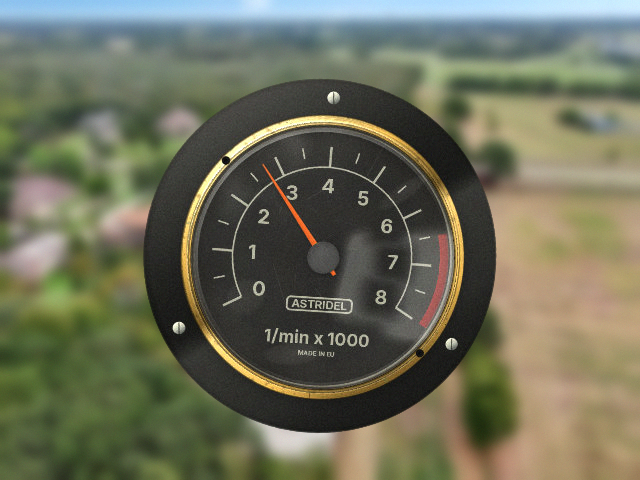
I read 2750 (rpm)
